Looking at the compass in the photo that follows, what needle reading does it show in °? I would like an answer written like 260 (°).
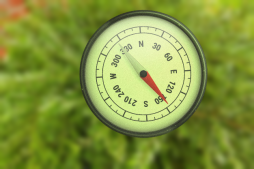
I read 145 (°)
